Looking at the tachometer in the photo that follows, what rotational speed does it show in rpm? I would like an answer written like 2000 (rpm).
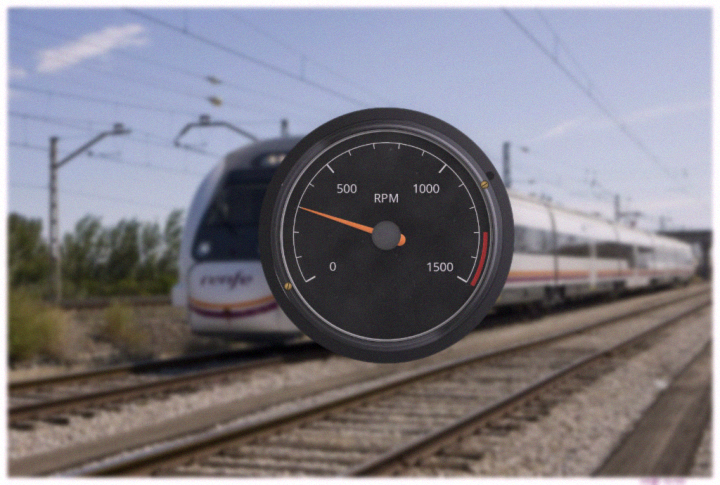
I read 300 (rpm)
